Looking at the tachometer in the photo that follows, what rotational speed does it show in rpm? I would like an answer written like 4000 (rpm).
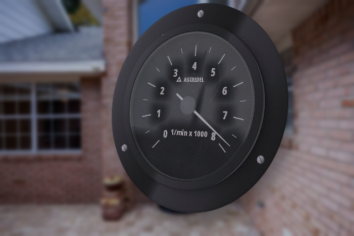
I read 7750 (rpm)
